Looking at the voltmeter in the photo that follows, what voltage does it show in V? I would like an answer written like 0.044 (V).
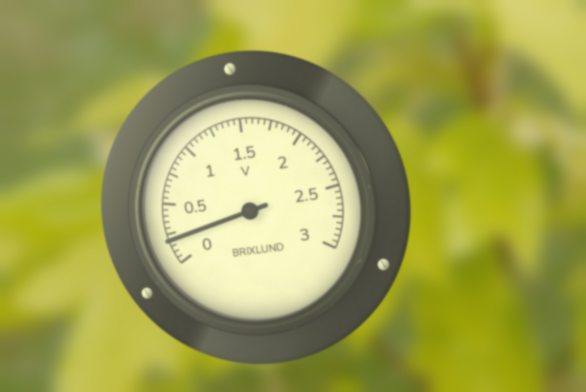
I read 0.2 (V)
